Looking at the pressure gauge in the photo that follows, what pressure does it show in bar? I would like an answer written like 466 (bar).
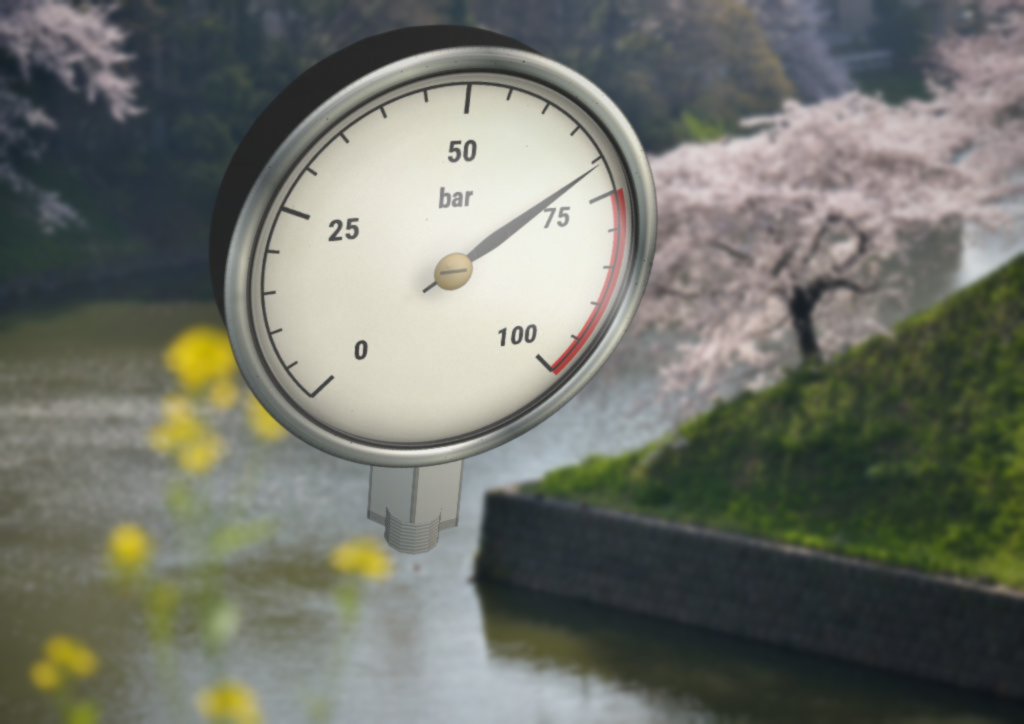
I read 70 (bar)
